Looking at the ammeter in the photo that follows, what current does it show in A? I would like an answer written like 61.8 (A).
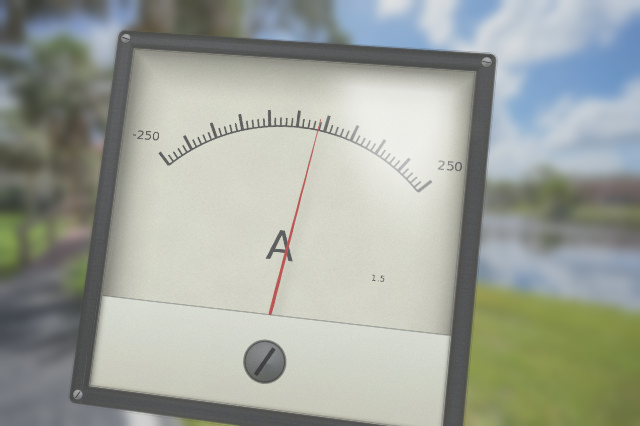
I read 40 (A)
